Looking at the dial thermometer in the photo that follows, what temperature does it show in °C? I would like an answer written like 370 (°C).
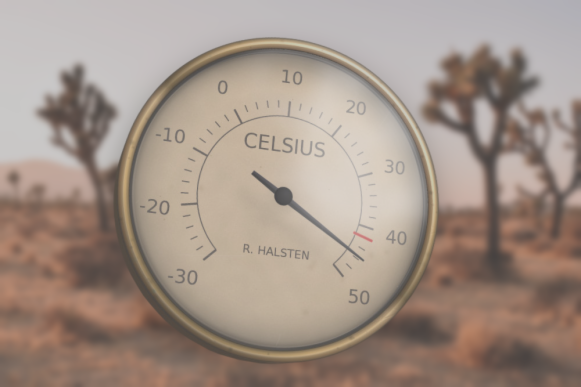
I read 46 (°C)
